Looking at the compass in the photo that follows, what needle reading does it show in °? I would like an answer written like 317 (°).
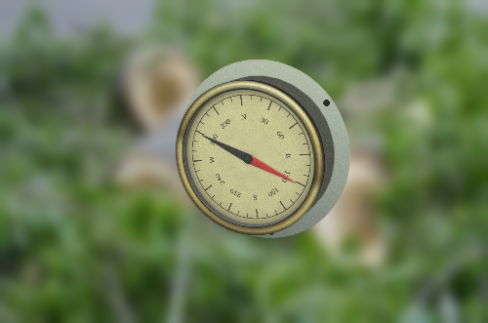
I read 120 (°)
